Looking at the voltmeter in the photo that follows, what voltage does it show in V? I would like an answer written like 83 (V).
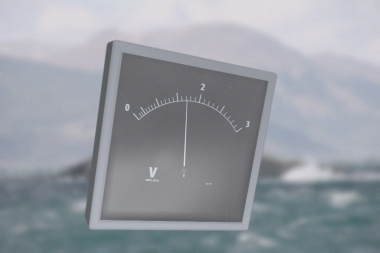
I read 1.7 (V)
